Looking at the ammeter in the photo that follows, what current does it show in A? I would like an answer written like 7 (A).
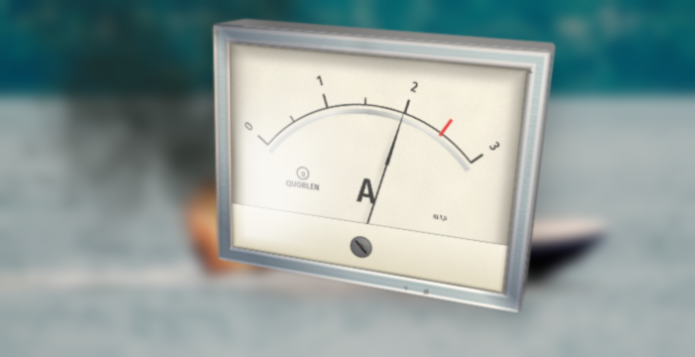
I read 2 (A)
